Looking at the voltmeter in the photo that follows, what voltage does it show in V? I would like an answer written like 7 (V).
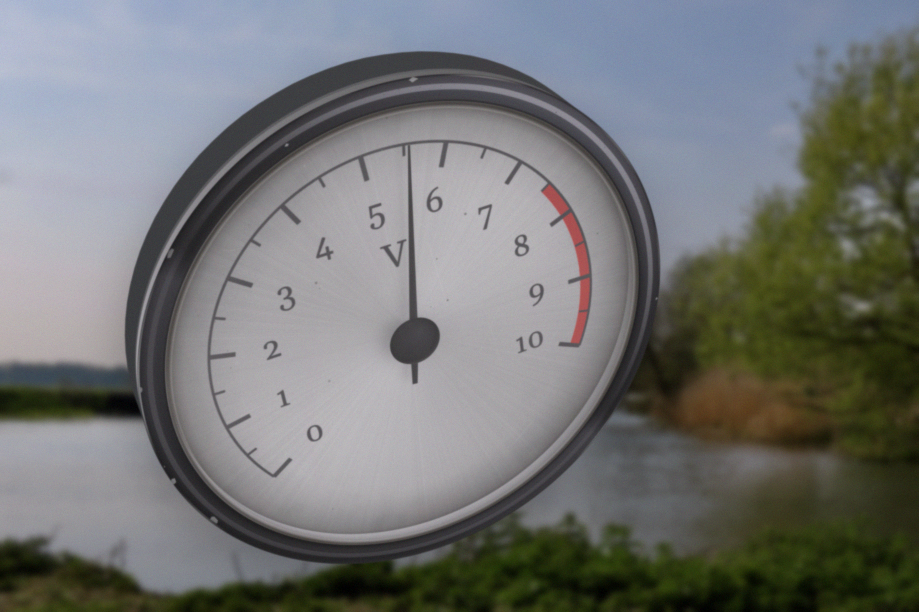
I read 5.5 (V)
